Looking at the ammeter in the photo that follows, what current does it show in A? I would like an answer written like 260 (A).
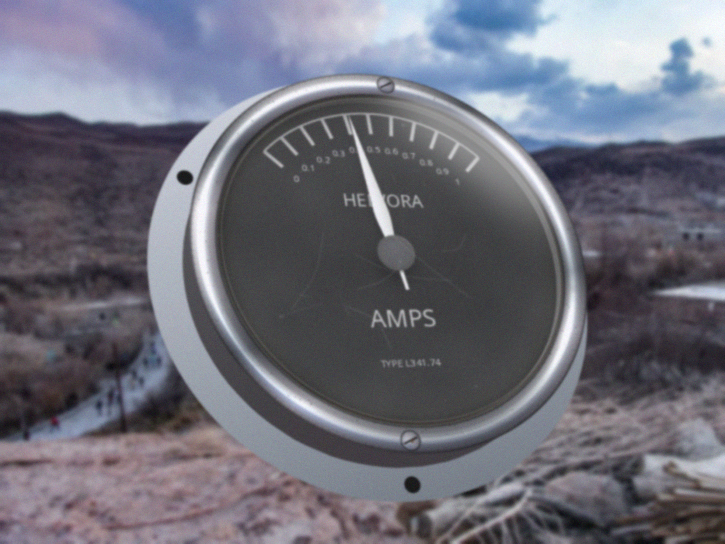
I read 0.4 (A)
